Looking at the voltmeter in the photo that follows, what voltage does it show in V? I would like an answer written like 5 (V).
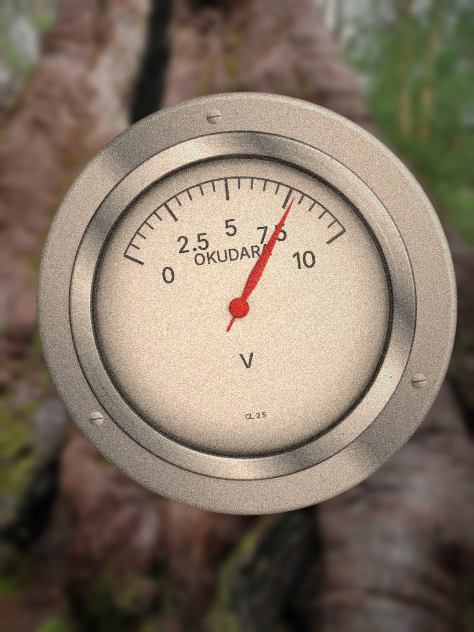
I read 7.75 (V)
